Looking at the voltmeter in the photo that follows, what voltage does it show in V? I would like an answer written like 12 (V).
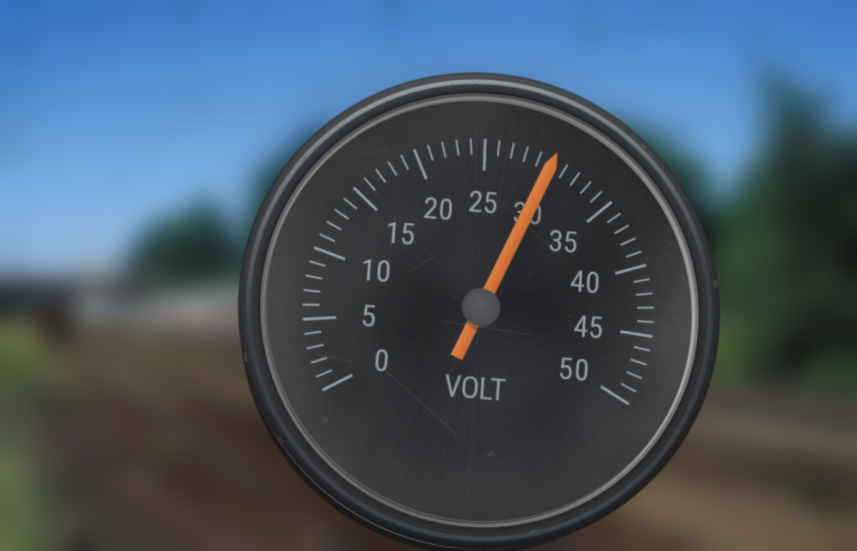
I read 30 (V)
